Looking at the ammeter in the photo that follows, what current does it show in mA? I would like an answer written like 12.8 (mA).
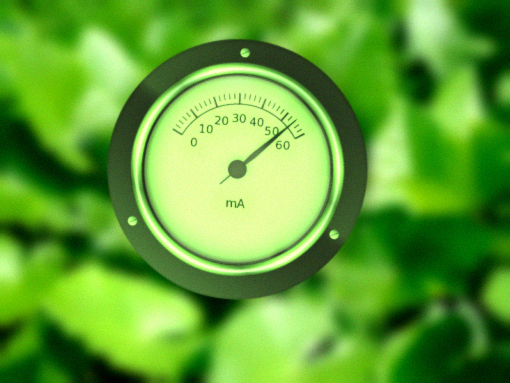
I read 54 (mA)
